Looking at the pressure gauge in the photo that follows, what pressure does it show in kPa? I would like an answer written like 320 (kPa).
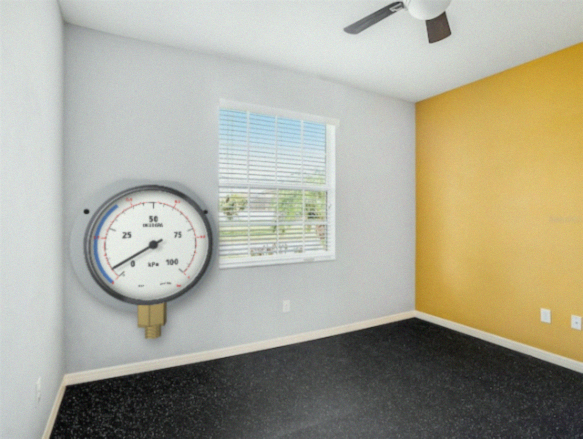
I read 5 (kPa)
